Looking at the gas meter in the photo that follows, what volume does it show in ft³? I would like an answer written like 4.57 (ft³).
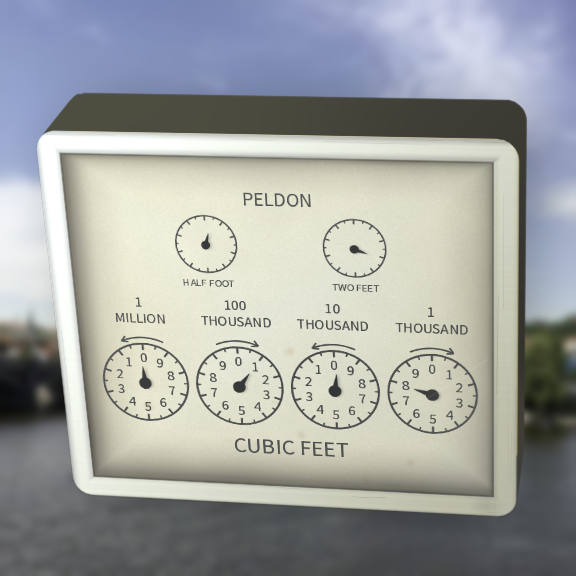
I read 9800 (ft³)
